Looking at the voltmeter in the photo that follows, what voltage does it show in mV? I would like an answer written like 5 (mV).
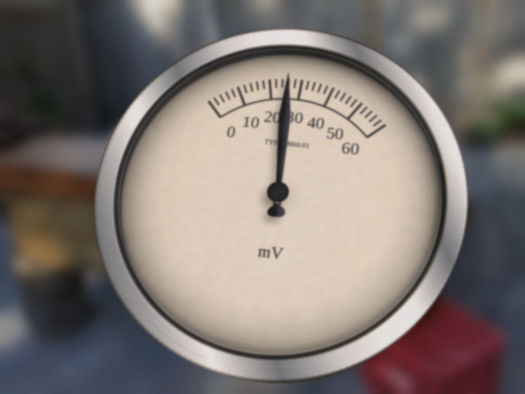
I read 26 (mV)
